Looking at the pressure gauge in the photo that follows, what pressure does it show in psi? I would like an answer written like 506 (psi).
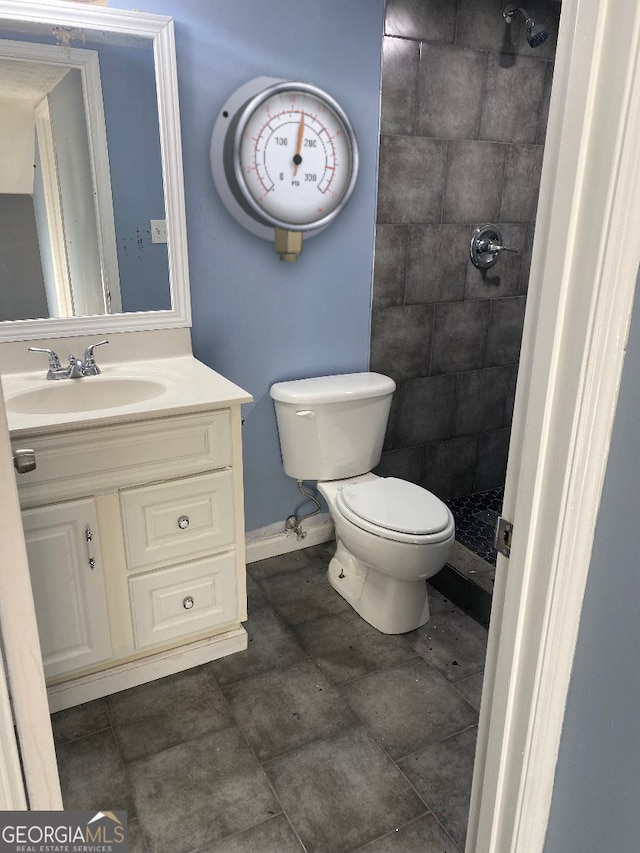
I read 160 (psi)
